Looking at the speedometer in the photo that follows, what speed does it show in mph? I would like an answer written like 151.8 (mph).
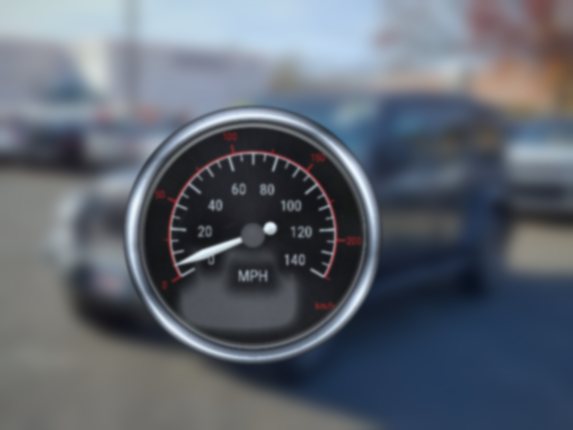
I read 5 (mph)
